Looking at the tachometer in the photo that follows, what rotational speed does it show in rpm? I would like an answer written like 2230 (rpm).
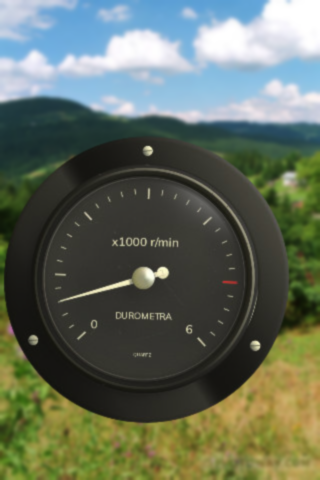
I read 600 (rpm)
